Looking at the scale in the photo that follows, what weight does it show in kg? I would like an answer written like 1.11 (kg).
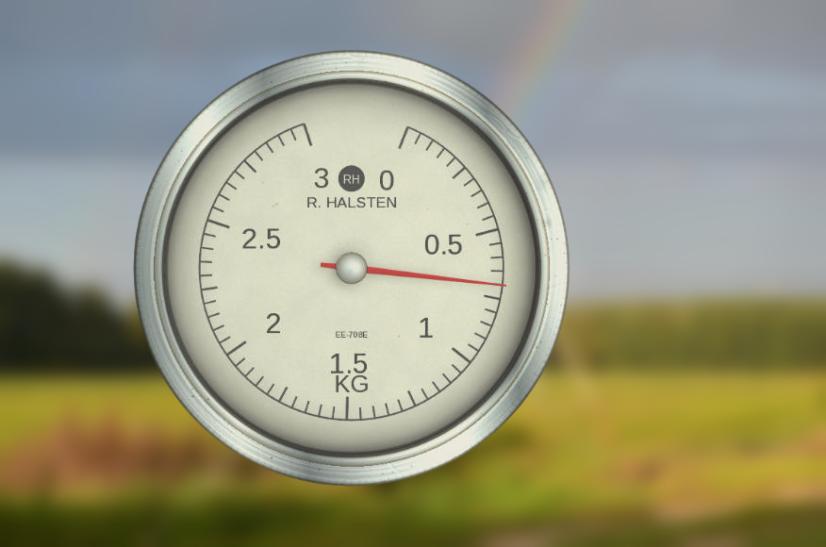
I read 0.7 (kg)
